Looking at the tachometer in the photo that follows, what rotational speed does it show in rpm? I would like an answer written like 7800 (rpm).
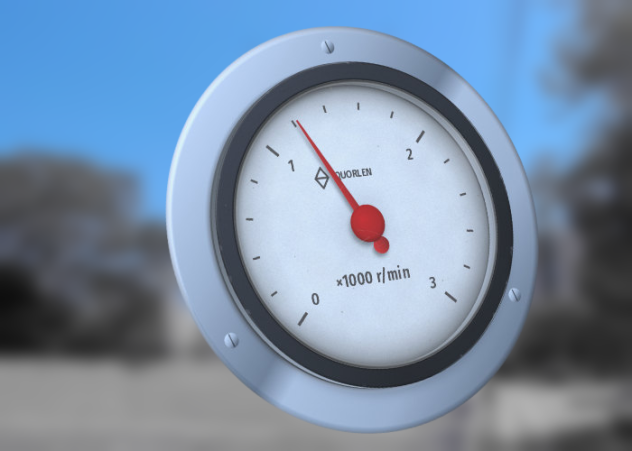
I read 1200 (rpm)
